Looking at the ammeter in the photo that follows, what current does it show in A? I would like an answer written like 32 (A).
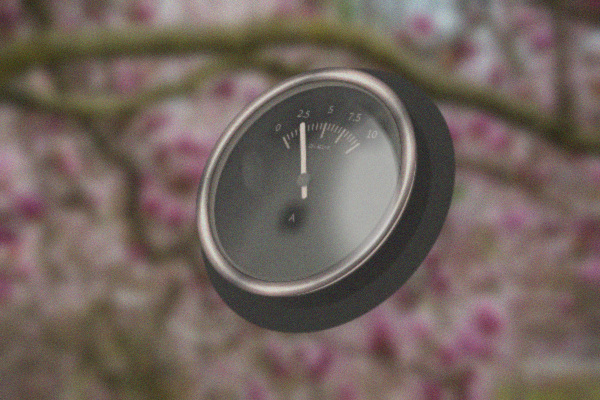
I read 2.5 (A)
